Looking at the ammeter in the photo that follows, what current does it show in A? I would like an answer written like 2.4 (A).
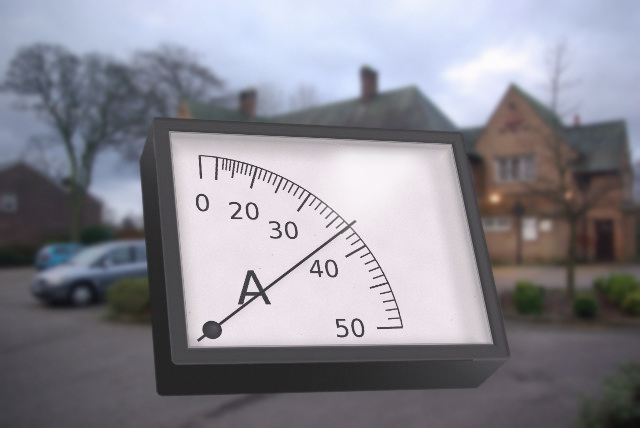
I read 37 (A)
